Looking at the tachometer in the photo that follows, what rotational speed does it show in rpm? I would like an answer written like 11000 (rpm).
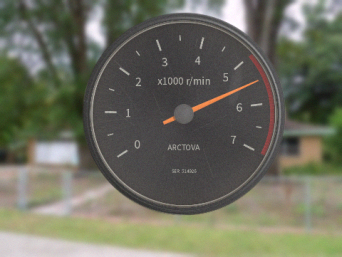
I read 5500 (rpm)
